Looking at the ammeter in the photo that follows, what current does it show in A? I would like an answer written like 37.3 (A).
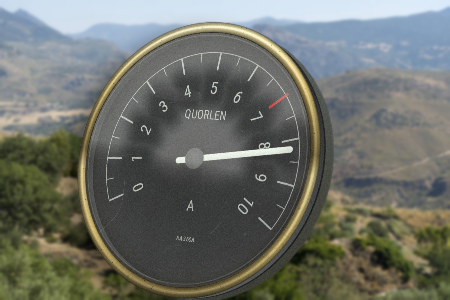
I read 8.25 (A)
